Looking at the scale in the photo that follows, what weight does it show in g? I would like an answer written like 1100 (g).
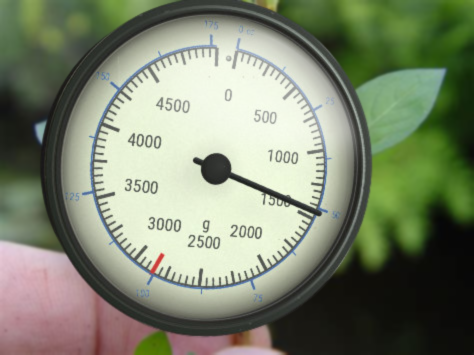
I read 1450 (g)
